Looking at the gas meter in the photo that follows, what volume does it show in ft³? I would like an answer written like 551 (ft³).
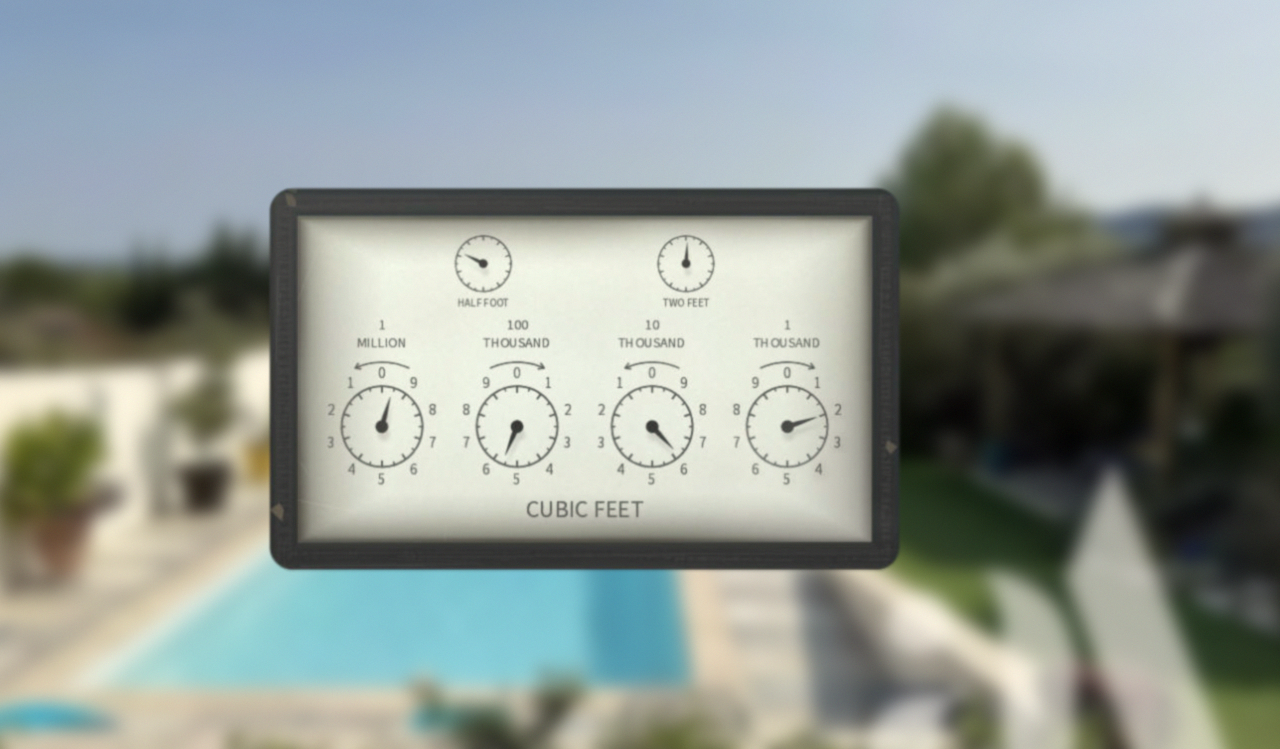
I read 956200 (ft³)
